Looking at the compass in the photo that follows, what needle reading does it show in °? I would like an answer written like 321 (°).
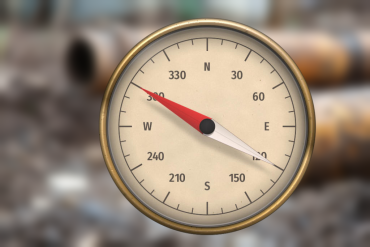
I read 300 (°)
